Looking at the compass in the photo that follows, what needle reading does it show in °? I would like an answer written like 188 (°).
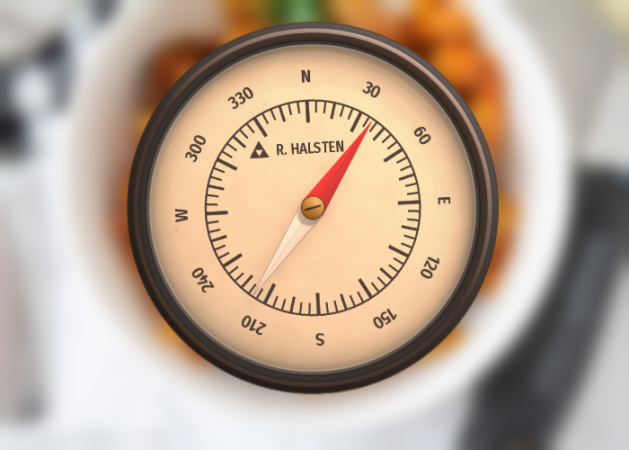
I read 37.5 (°)
